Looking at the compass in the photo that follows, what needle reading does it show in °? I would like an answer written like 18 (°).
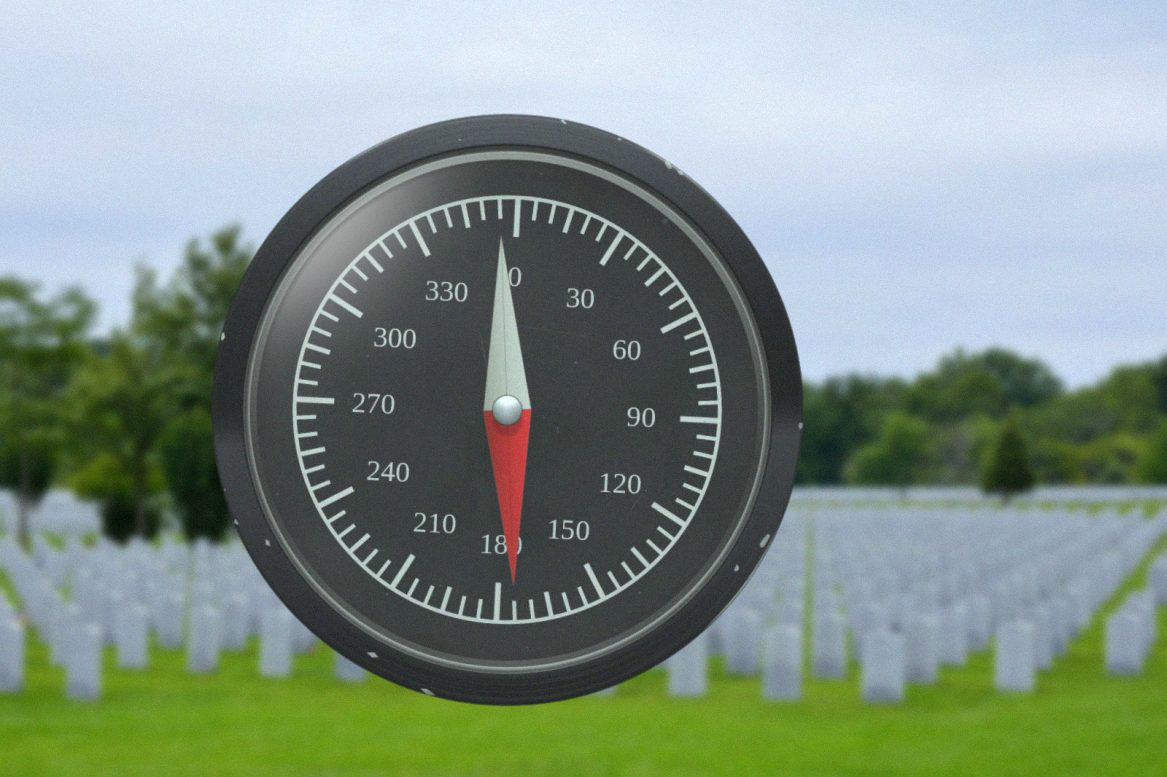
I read 175 (°)
